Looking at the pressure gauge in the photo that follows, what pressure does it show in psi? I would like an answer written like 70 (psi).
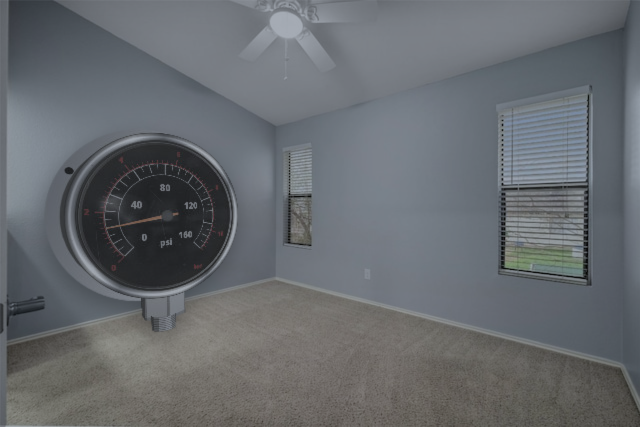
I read 20 (psi)
